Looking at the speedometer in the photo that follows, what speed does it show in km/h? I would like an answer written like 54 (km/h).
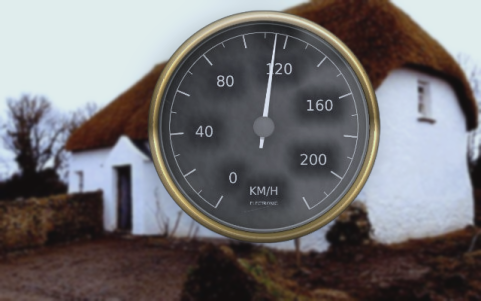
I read 115 (km/h)
